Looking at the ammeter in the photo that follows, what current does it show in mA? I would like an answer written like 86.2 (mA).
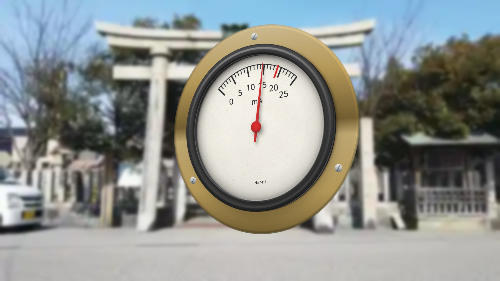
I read 15 (mA)
